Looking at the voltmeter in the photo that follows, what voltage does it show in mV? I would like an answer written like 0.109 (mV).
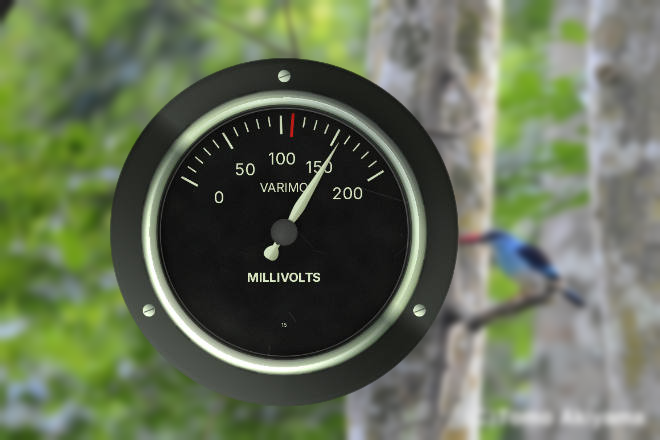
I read 155 (mV)
